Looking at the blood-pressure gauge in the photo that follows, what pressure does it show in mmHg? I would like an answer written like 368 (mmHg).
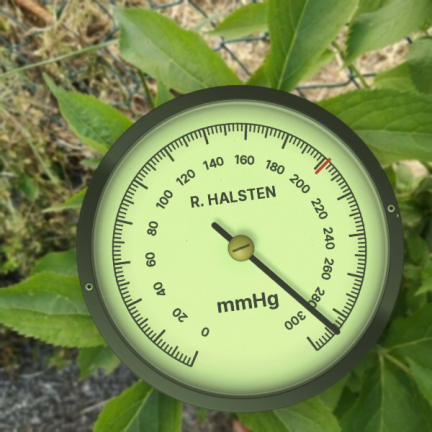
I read 288 (mmHg)
